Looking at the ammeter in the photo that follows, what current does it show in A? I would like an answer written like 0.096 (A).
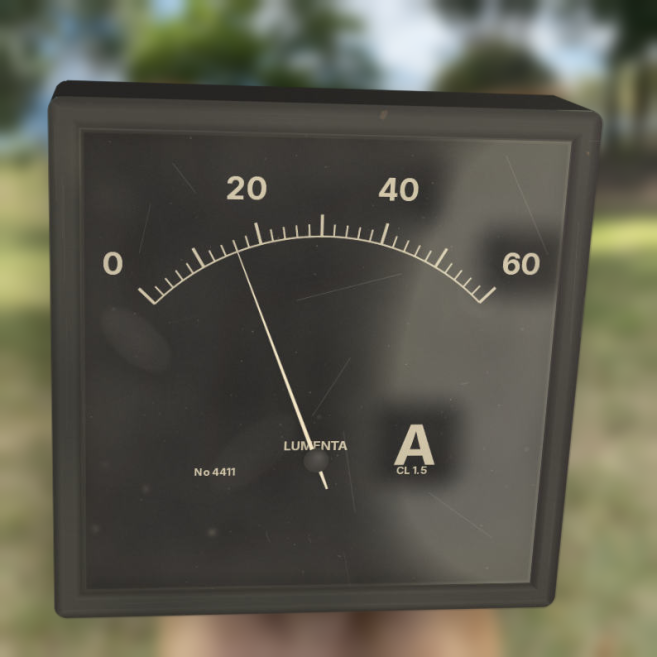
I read 16 (A)
